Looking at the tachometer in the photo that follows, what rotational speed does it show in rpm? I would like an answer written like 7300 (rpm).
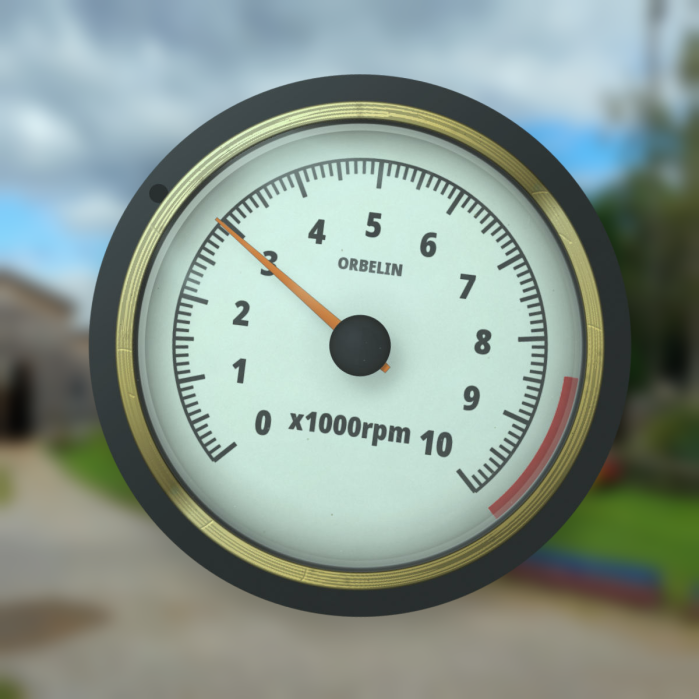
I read 2950 (rpm)
